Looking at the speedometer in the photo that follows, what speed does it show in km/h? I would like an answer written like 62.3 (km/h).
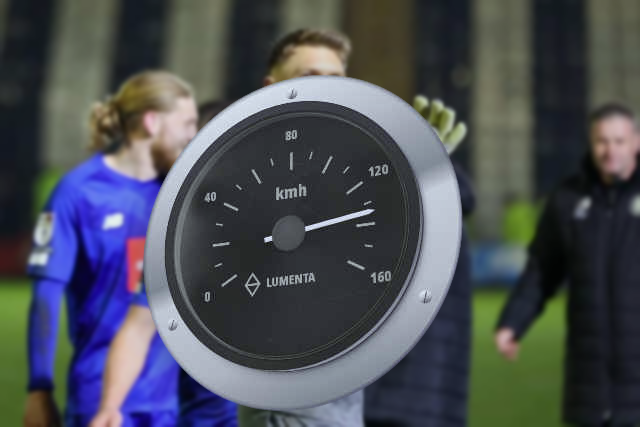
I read 135 (km/h)
